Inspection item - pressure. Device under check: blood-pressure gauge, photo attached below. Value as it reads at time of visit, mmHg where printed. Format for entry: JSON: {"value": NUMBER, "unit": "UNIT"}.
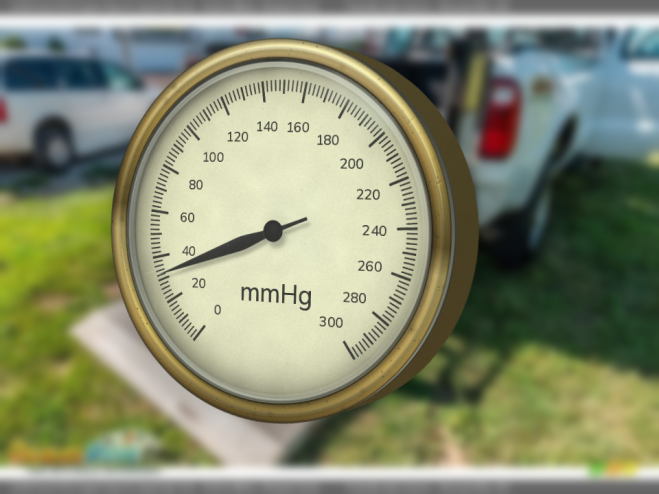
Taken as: {"value": 32, "unit": "mmHg"}
